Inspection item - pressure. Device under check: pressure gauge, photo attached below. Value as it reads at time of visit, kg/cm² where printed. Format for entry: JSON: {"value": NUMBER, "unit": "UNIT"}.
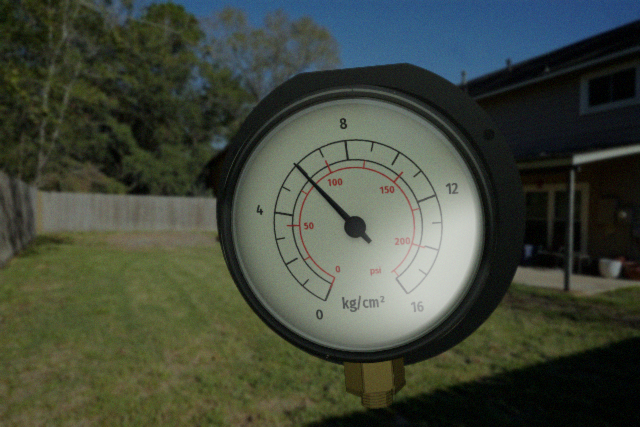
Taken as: {"value": 6, "unit": "kg/cm²"}
